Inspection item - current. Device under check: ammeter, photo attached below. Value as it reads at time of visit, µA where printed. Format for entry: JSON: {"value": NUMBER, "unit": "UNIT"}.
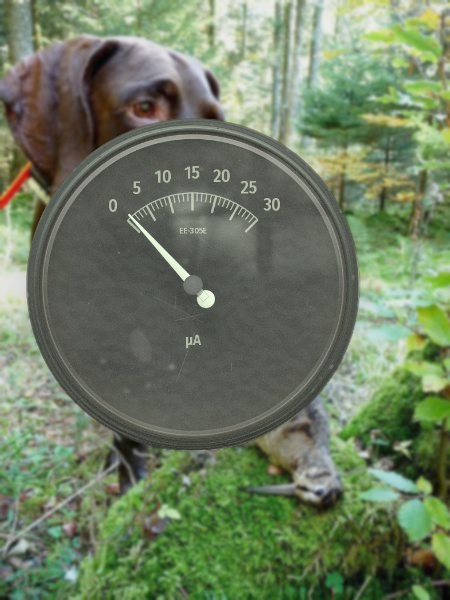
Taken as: {"value": 1, "unit": "µA"}
